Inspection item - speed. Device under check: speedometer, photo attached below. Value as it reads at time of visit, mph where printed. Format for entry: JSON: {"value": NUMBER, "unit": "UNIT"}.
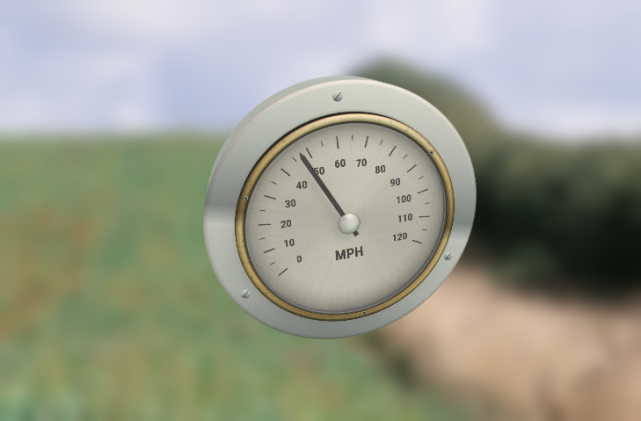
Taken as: {"value": 47.5, "unit": "mph"}
